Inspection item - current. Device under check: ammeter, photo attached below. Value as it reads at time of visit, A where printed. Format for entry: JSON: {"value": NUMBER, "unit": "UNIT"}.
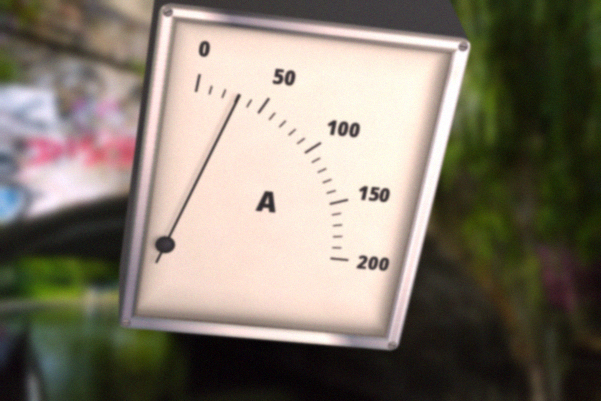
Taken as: {"value": 30, "unit": "A"}
